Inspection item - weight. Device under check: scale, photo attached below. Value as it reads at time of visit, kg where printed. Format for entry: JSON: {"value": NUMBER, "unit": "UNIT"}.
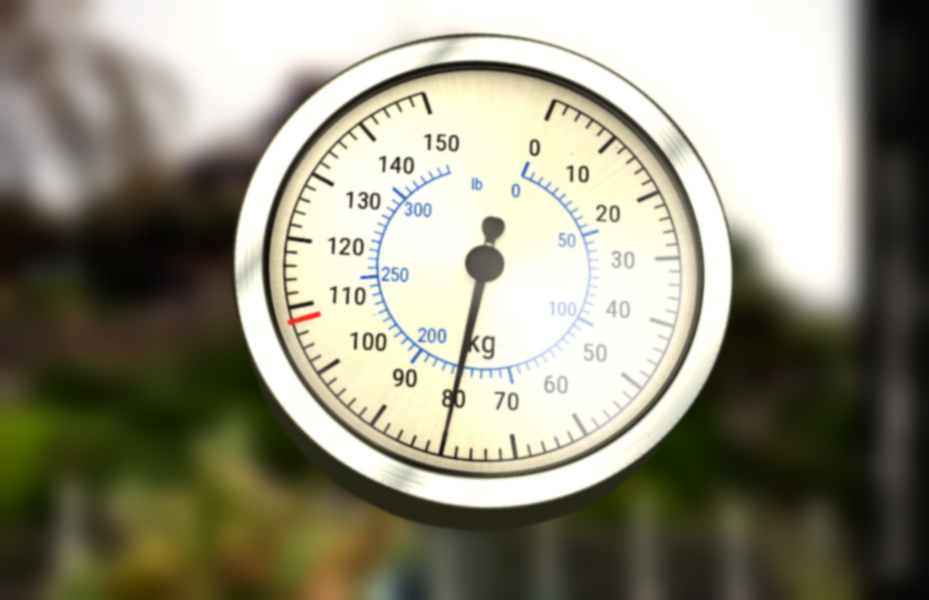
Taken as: {"value": 80, "unit": "kg"}
